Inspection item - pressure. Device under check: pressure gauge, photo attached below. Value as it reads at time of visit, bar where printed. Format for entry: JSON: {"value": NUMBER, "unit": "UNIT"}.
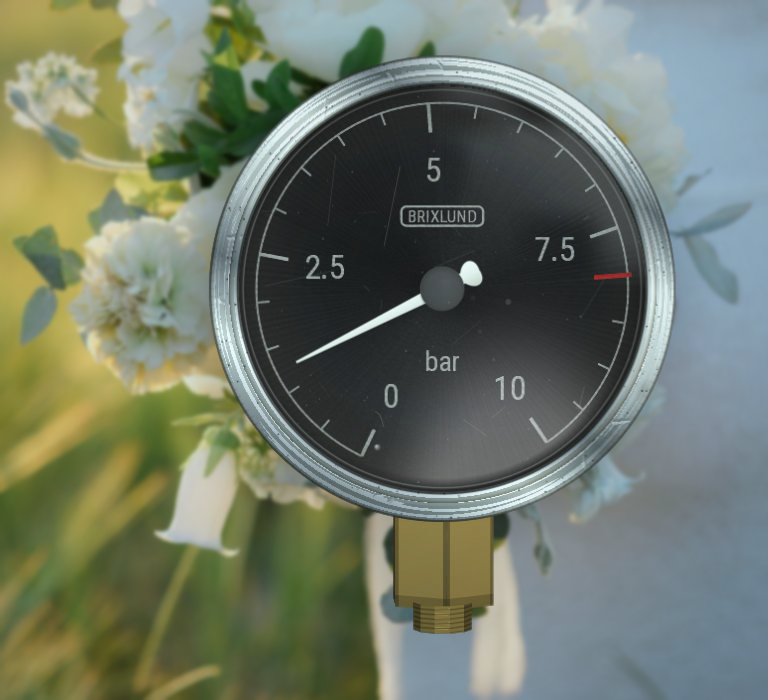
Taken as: {"value": 1.25, "unit": "bar"}
